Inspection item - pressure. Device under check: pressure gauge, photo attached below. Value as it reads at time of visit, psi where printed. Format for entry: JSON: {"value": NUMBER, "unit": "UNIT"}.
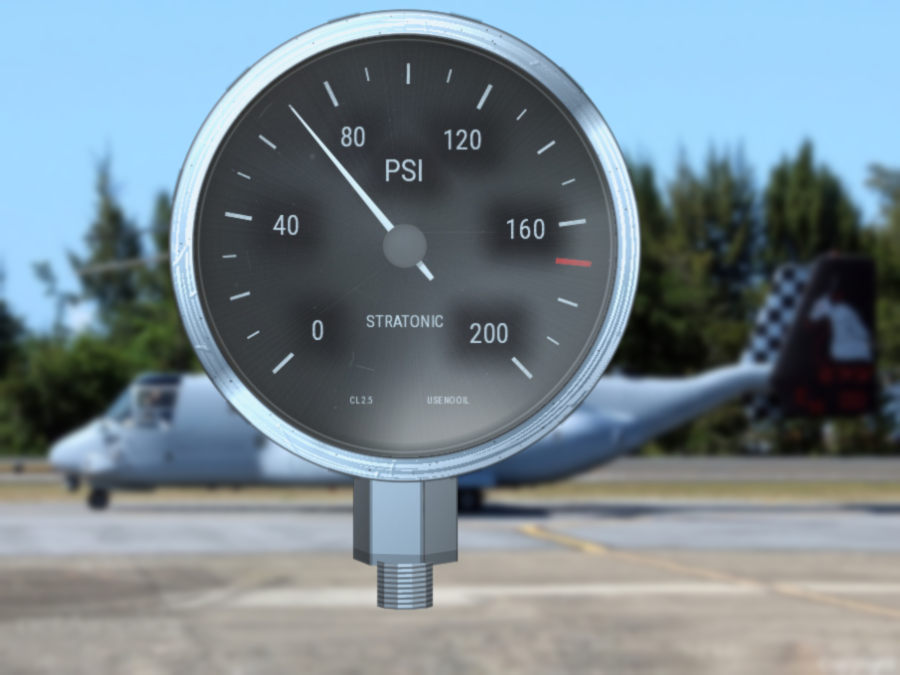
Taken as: {"value": 70, "unit": "psi"}
